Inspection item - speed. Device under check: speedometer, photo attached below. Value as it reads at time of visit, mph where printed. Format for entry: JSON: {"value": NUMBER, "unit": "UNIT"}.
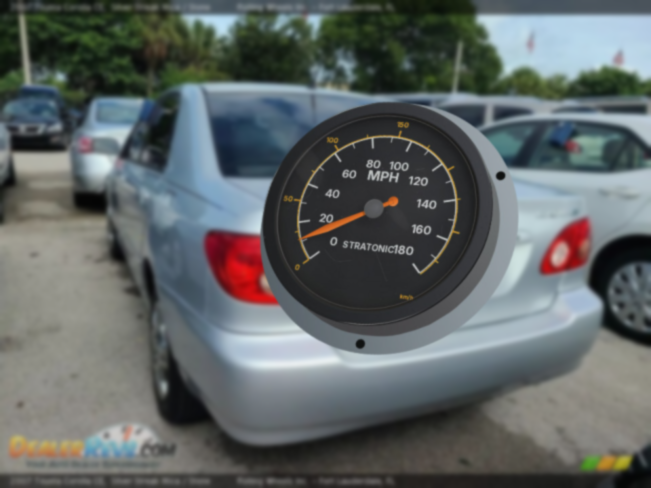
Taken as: {"value": 10, "unit": "mph"}
